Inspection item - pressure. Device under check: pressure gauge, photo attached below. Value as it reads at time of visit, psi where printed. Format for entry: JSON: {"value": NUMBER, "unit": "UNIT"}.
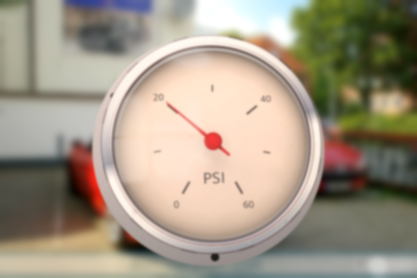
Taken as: {"value": 20, "unit": "psi"}
